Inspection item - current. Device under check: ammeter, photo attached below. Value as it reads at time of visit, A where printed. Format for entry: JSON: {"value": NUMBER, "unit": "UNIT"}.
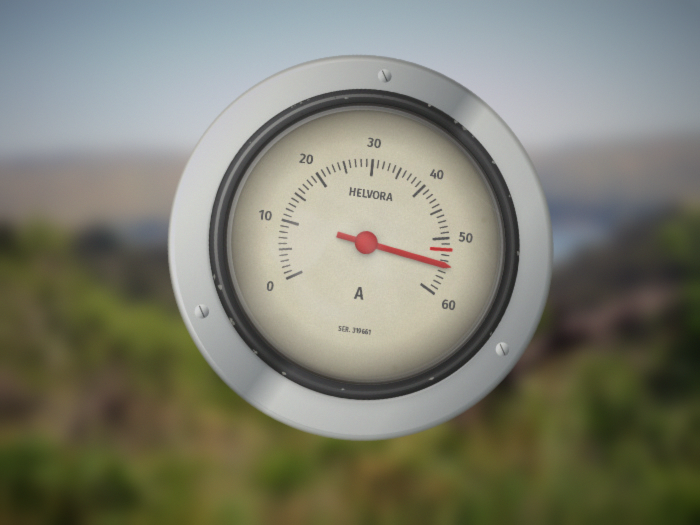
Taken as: {"value": 55, "unit": "A"}
